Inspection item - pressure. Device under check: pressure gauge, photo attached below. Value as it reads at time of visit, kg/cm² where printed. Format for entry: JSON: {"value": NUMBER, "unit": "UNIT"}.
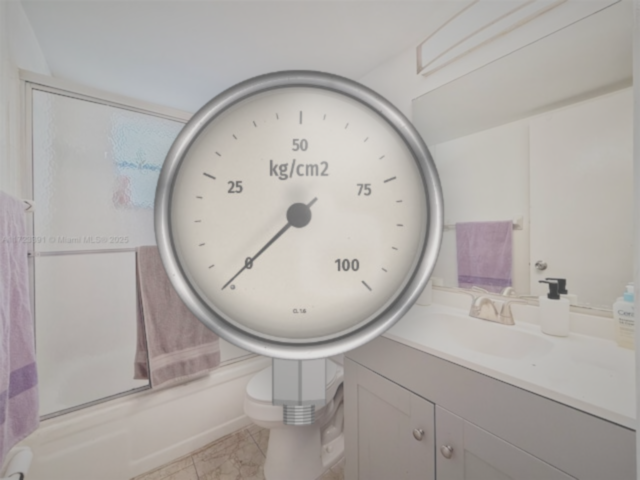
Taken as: {"value": 0, "unit": "kg/cm²"}
